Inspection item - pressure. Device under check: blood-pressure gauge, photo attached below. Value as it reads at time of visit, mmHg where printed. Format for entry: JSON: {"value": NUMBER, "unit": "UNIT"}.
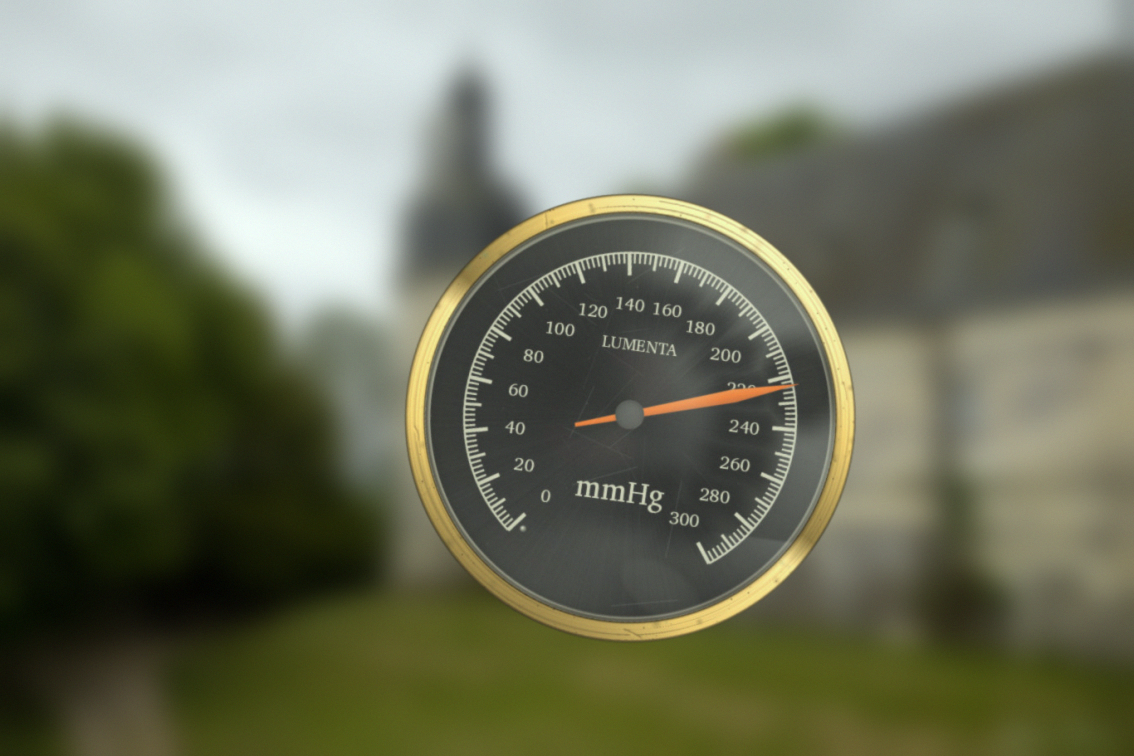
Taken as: {"value": 224, "unit": "mmHg"}
